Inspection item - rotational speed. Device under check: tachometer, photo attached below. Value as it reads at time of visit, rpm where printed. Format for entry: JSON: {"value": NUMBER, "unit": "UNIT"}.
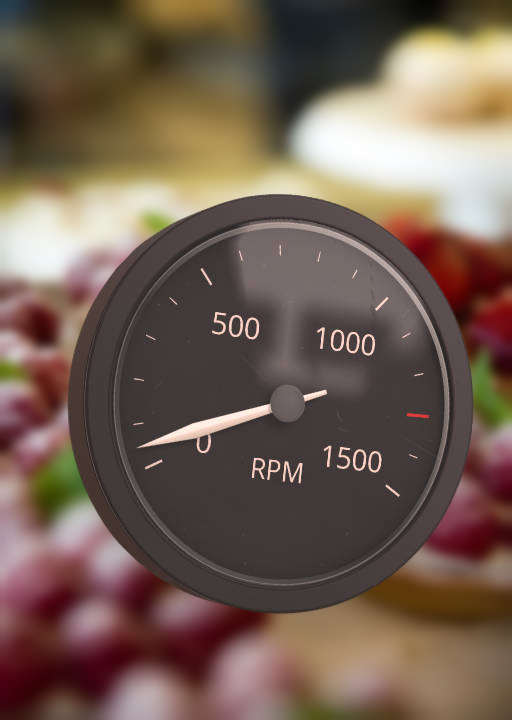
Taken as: {"value": 50, "unit": "rpm"}
